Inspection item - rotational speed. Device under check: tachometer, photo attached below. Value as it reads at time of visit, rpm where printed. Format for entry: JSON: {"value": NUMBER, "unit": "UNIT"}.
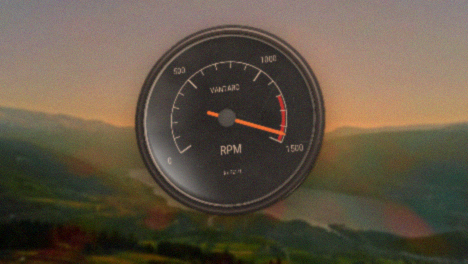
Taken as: {"value": 1450, "unit": "rpm"}
